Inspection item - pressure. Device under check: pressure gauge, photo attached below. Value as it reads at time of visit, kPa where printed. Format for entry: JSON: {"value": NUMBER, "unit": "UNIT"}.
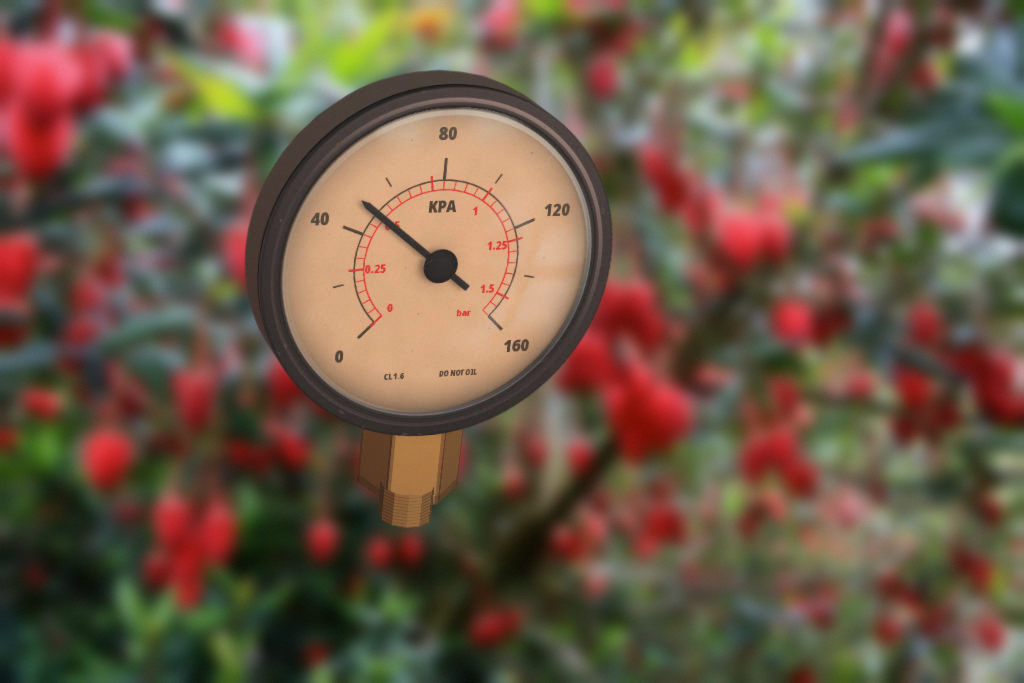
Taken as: {"value": 50, "unit": "kPa"}
